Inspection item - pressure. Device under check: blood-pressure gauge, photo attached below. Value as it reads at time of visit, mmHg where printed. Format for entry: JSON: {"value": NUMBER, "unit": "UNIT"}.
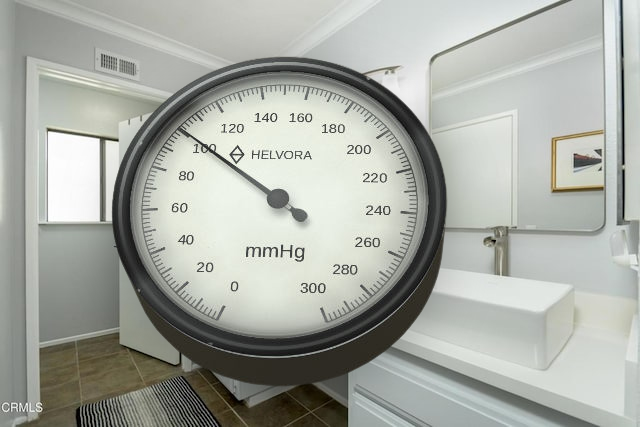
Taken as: {"value": 100, "unit": "mmHg"}
